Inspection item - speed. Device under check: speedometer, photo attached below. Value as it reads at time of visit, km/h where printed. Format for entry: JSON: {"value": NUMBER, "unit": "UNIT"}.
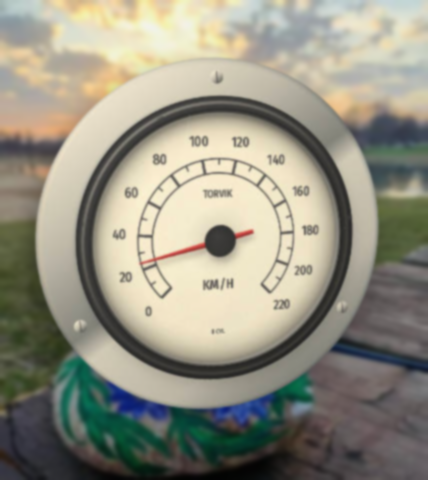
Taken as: {"value": 25, "unit": "km/h"}
